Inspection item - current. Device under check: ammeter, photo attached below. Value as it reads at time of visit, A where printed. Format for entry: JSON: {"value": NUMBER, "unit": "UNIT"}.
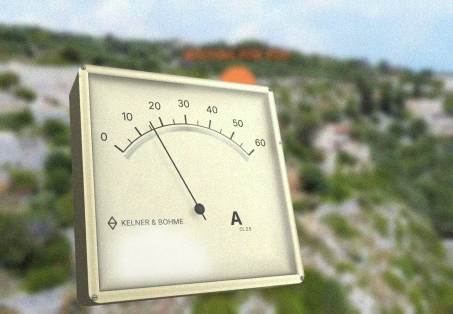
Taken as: {"value": 15, "unit": "A"}
